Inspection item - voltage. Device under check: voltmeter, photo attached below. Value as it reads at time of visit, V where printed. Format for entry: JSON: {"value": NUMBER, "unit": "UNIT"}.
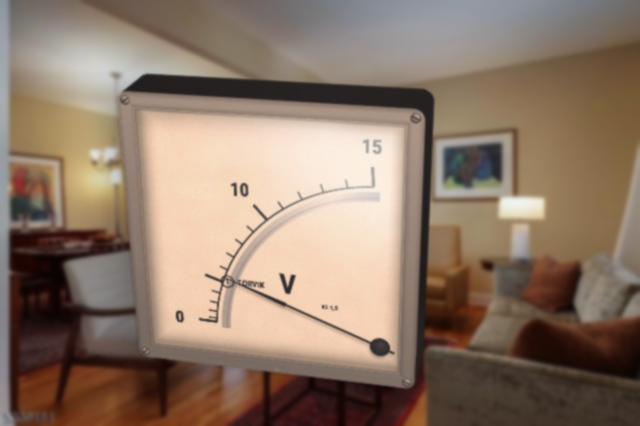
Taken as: {"value": 5.5, "unit": "V"}
